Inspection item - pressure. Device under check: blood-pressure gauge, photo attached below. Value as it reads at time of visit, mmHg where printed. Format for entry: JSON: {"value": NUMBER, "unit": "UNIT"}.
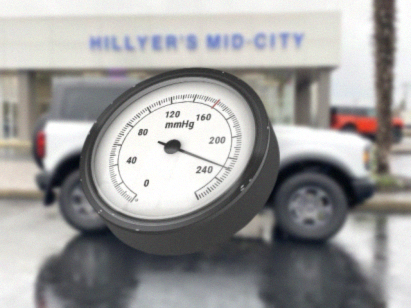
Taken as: {"value": 230, "unit": "mmHg"}
